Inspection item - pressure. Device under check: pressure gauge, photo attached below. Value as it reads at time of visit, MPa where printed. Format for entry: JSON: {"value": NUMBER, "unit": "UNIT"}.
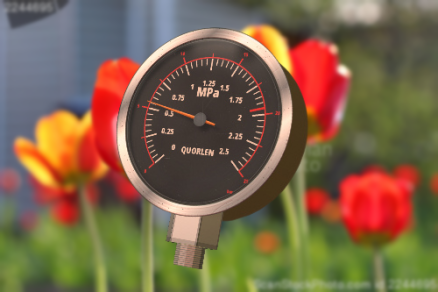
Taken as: {"value": 0.55, "unit": "MPa"}
